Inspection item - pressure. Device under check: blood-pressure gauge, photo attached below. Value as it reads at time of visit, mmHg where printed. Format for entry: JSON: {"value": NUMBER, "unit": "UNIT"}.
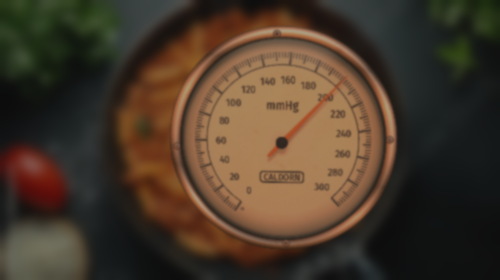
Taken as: {"value": 200, "unit": "mmHg"}
